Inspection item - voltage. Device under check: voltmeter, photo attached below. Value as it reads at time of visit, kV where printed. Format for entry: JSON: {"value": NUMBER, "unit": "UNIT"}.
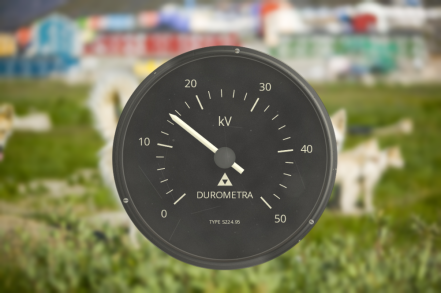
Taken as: {"value": 15, "unit": "kV"}
